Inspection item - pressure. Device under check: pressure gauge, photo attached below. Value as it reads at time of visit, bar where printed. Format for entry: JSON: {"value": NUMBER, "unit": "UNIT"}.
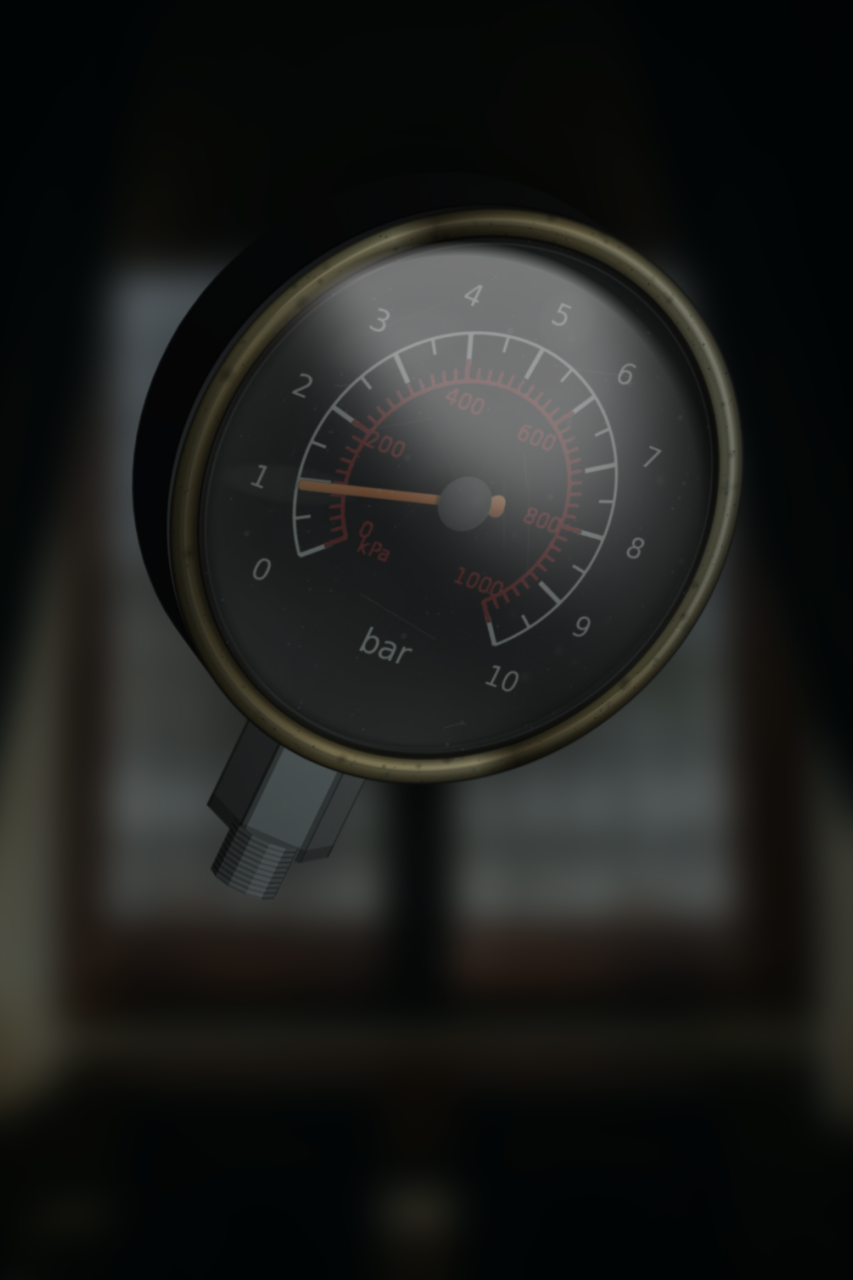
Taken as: {"value": 1, "unit": "bar"}
